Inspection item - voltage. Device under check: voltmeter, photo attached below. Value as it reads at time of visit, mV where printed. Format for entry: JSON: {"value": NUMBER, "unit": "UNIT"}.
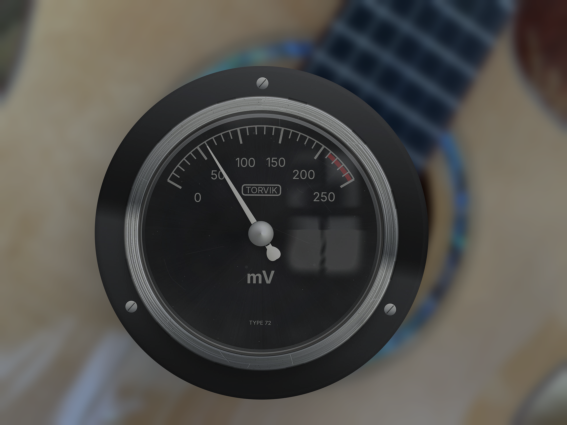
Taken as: {"value": 60, "unit": "mV"}
